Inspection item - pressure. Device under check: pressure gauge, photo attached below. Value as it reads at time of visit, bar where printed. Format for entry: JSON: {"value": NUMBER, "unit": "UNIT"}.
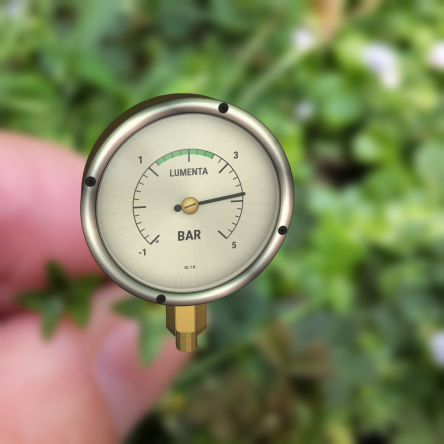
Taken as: {"value": 3.8, "unit": "bar"}
